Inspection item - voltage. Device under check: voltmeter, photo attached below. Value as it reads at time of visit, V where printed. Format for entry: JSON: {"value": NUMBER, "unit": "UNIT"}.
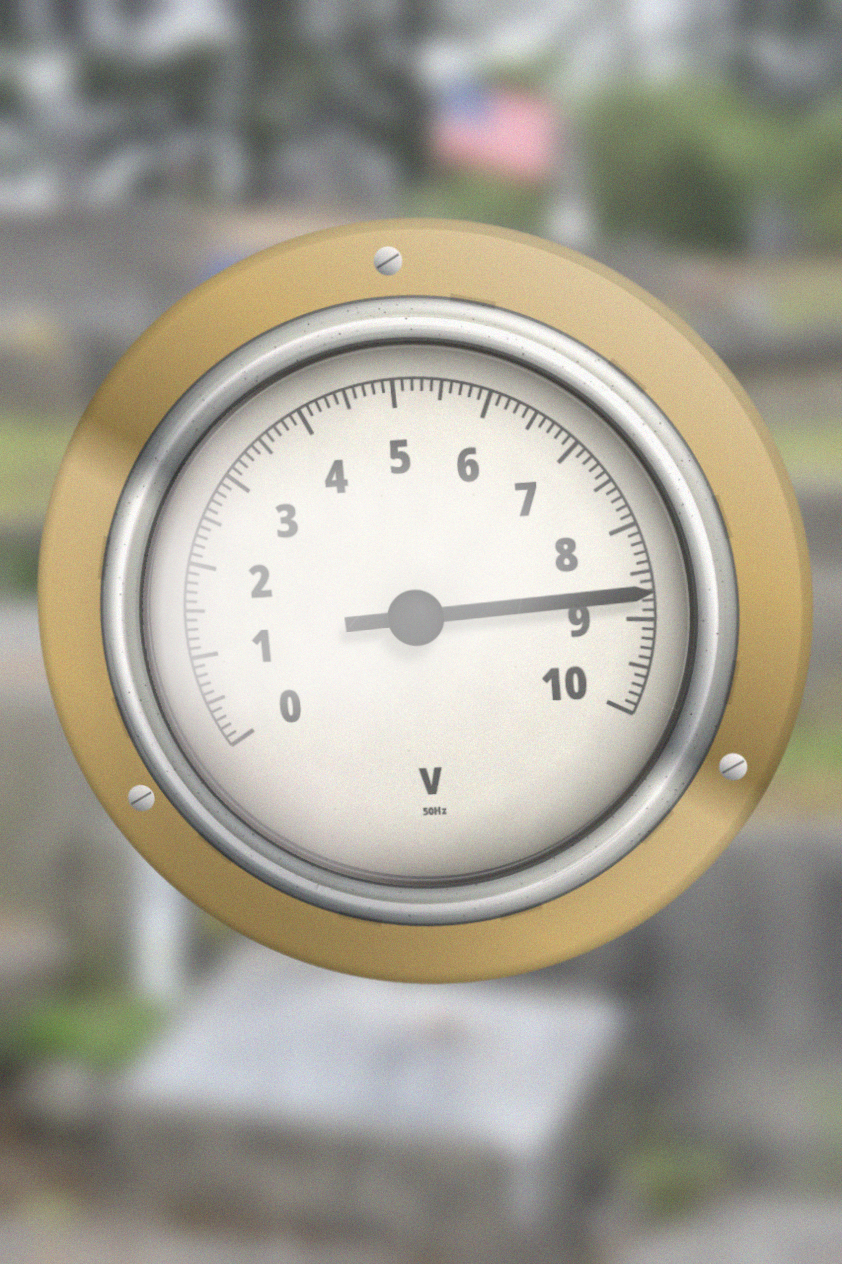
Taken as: {"value": 8.7, "unit": "V"}
